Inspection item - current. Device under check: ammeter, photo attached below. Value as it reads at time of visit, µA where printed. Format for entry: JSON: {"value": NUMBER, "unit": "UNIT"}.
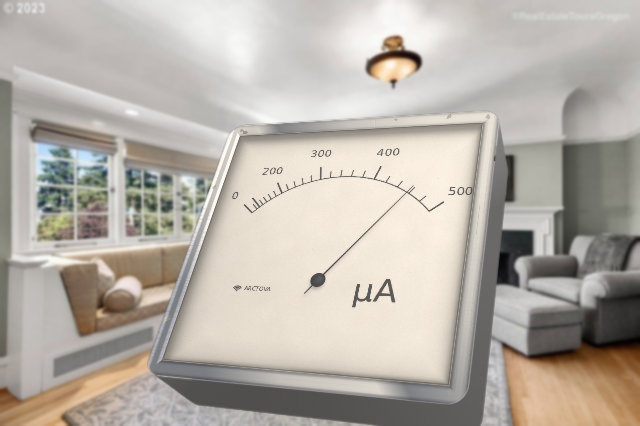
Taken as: {"value": 460, "unit": "µA"}
